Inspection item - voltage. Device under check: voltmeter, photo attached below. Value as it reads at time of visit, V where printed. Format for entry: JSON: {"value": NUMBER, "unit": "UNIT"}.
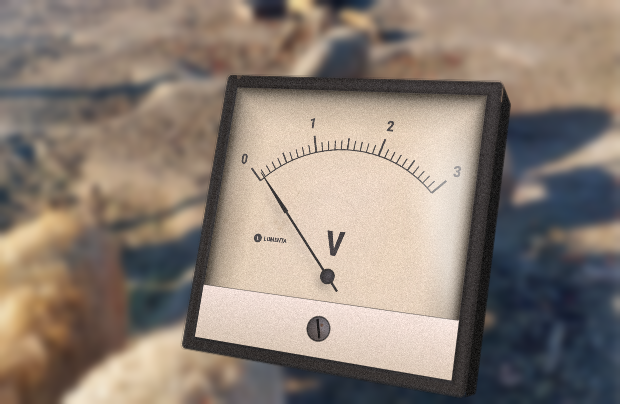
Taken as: {"value": 0.1, "unit": "V"}
